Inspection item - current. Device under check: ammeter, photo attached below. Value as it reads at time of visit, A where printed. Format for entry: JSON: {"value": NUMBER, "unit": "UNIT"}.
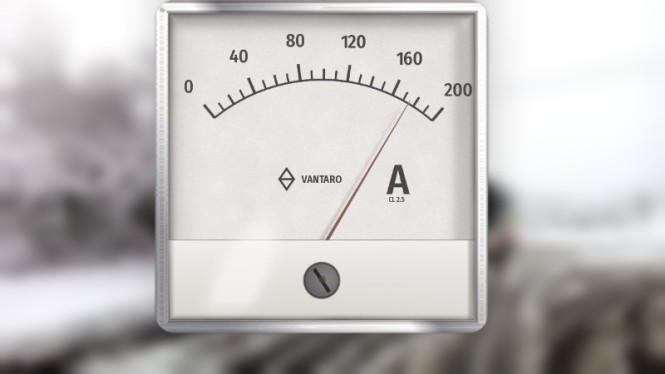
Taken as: {"value": 175, "unit": "A"}
